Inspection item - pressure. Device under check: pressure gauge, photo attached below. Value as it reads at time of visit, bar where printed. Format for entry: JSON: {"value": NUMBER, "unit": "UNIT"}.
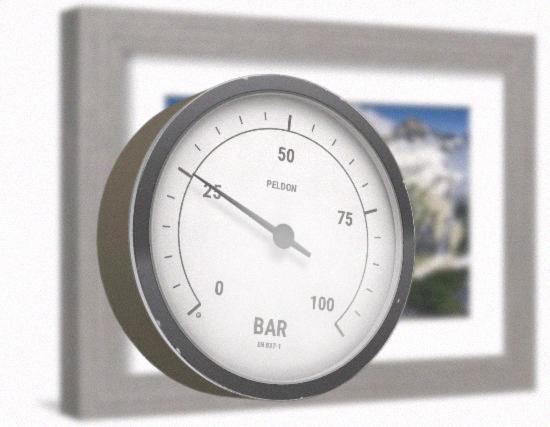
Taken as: {"value": 25, "unit": "bar"}
